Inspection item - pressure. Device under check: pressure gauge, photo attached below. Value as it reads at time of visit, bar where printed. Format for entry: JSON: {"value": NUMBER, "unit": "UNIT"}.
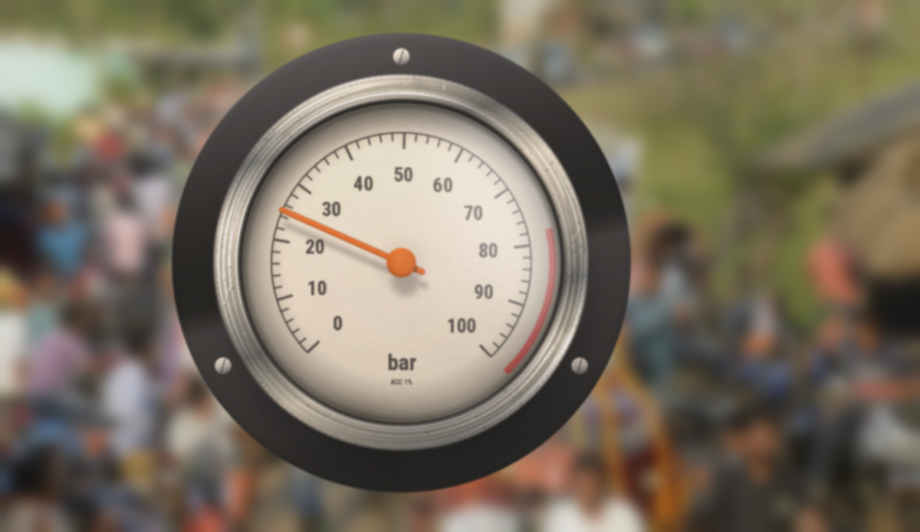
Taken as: {"value": 25, "unit": "bar"}
